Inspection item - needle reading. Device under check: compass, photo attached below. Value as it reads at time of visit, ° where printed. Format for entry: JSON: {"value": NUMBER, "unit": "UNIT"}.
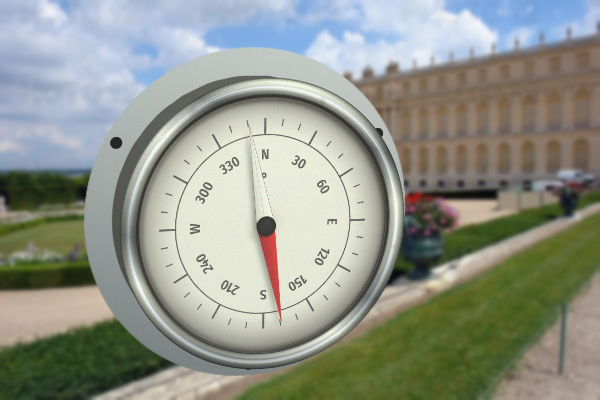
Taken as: {"value": 170, "unit": "°"}
